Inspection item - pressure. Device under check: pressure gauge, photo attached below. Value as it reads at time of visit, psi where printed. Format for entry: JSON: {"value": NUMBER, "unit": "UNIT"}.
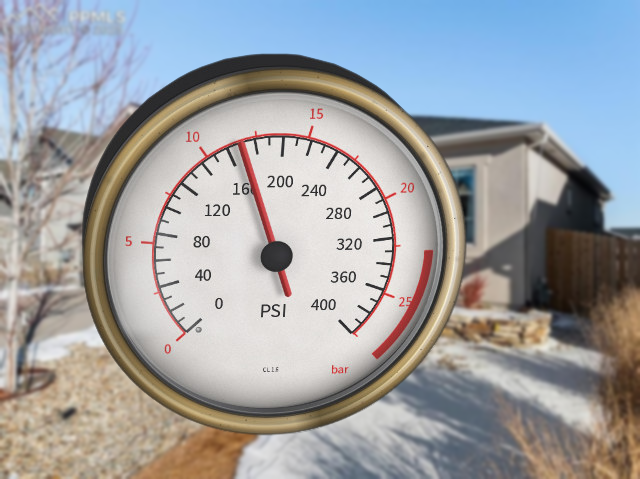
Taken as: {"value": 170, "unit": "psi"}
